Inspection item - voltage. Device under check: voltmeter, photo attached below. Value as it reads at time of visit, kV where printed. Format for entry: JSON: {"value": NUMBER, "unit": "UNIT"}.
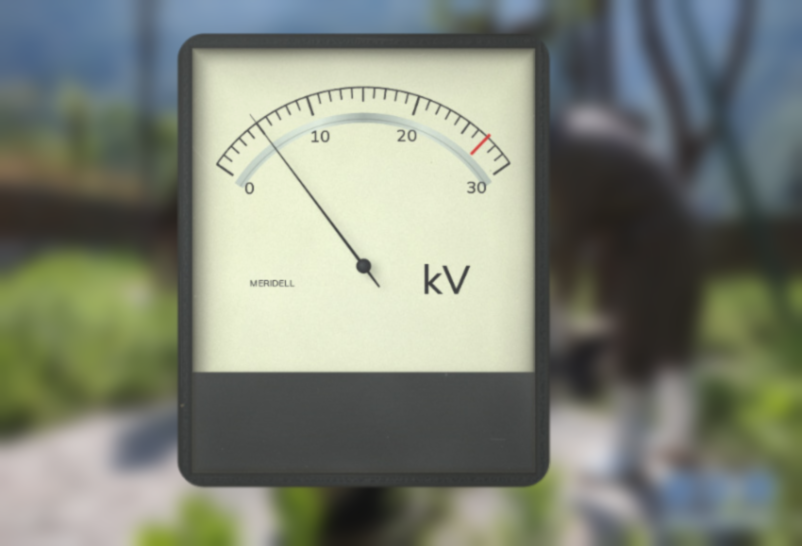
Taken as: {"value": 5, "unit": "kV"}
